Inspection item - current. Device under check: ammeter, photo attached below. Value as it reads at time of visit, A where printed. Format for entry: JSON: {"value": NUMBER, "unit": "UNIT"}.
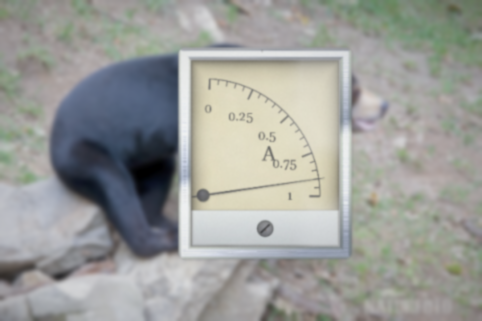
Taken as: {"value": 0.9, "unit": "A"}
